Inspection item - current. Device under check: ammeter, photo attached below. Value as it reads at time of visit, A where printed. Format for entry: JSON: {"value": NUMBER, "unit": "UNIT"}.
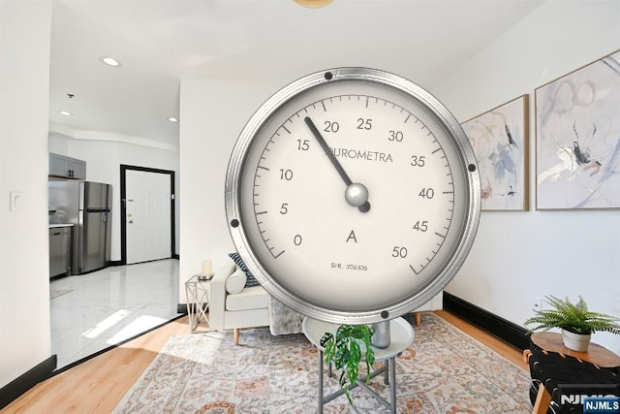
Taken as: {"value": 17.5, "unit": "A"}
